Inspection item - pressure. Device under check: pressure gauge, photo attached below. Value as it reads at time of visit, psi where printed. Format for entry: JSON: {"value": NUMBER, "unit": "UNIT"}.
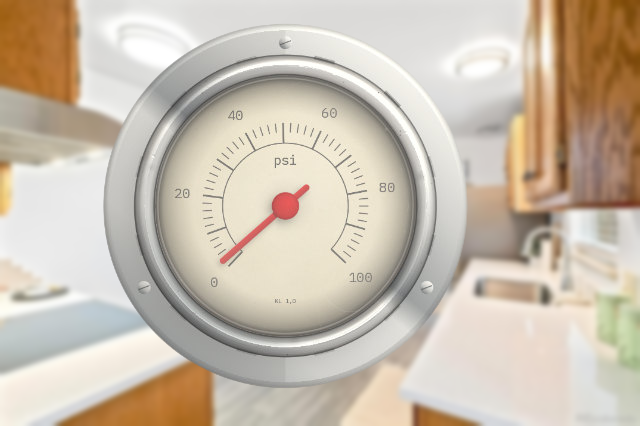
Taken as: {"value": 2, "unit": "psi"}
